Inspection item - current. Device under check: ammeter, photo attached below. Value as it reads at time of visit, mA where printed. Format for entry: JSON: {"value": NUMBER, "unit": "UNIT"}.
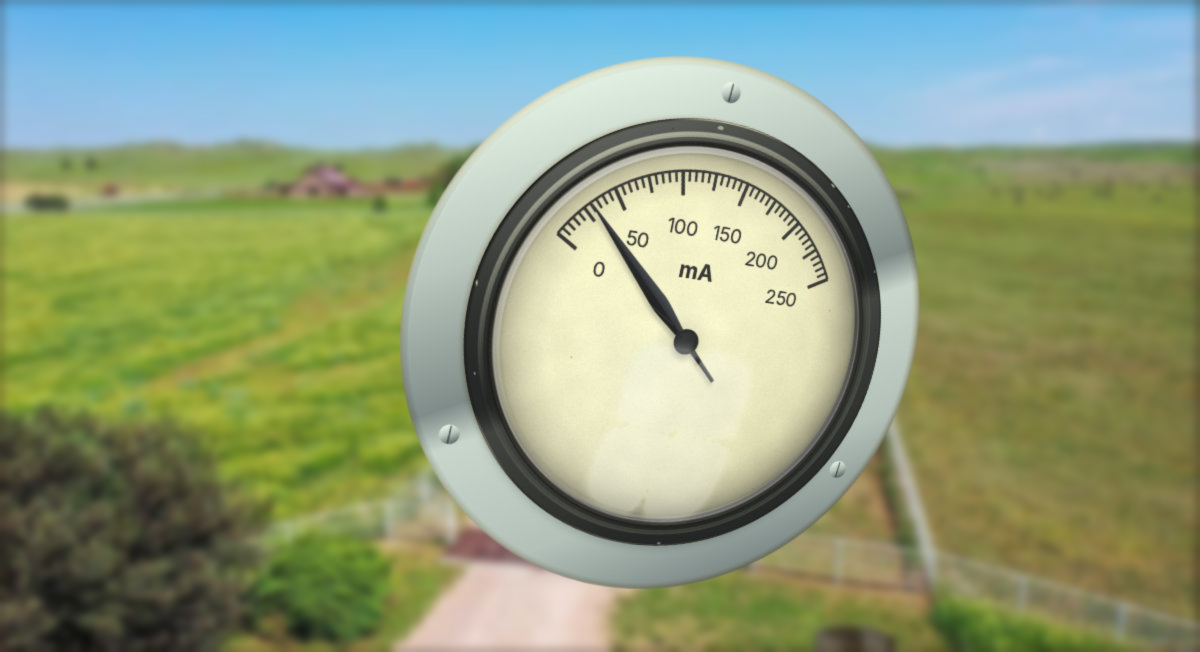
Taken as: {"value": 30, "unit": "mA"}
